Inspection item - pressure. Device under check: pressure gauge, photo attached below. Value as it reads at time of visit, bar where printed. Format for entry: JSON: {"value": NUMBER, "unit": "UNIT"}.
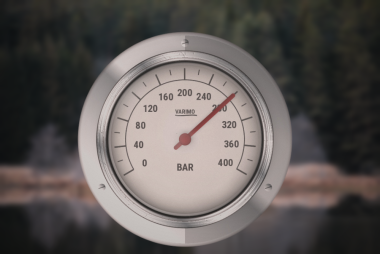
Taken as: {"value": 280, "unit": "bar"}
